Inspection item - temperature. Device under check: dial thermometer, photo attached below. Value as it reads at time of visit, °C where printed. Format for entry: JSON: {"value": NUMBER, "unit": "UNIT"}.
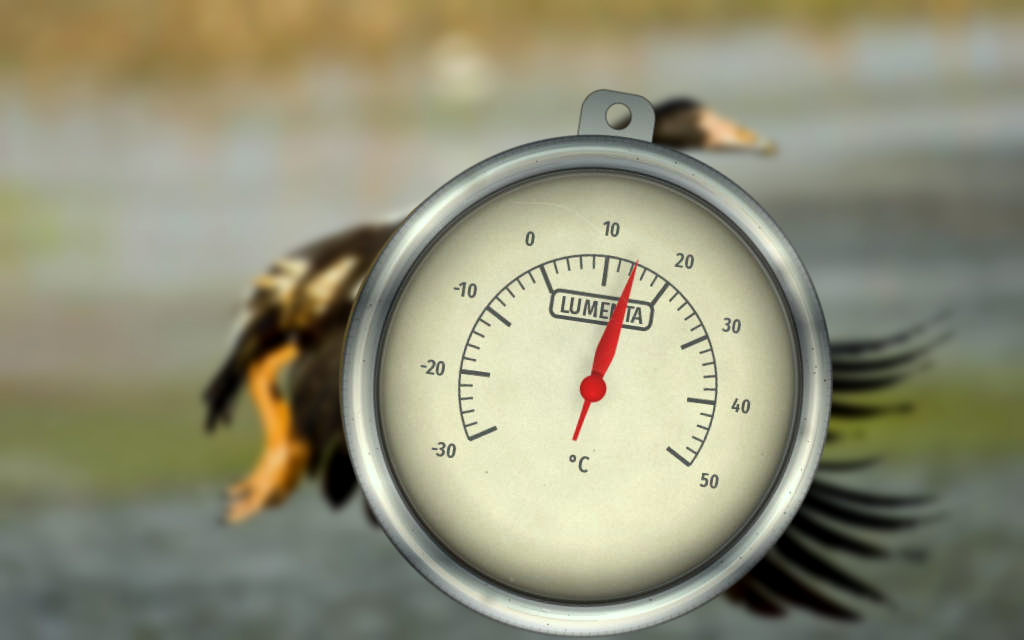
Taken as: {"value": 14, "unit": "°C"}
